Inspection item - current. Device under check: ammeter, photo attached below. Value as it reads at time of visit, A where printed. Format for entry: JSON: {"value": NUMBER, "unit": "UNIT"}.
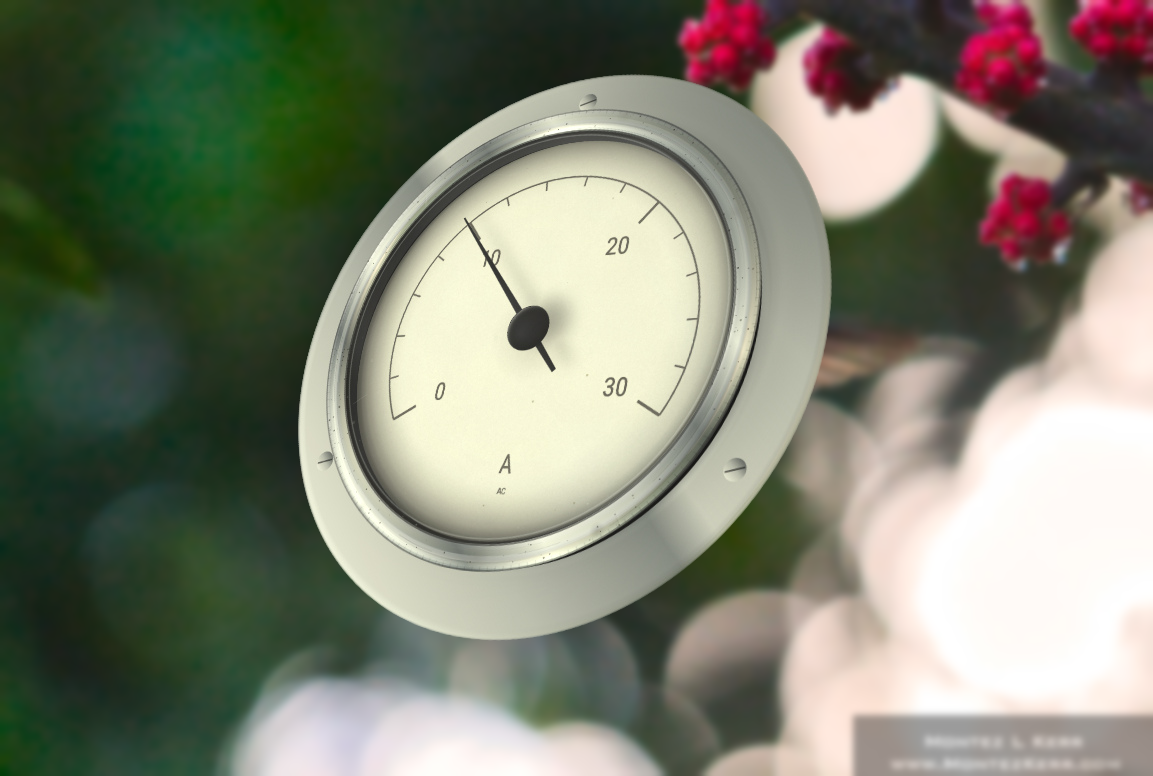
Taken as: {"value": 10, "unit": "A"}
